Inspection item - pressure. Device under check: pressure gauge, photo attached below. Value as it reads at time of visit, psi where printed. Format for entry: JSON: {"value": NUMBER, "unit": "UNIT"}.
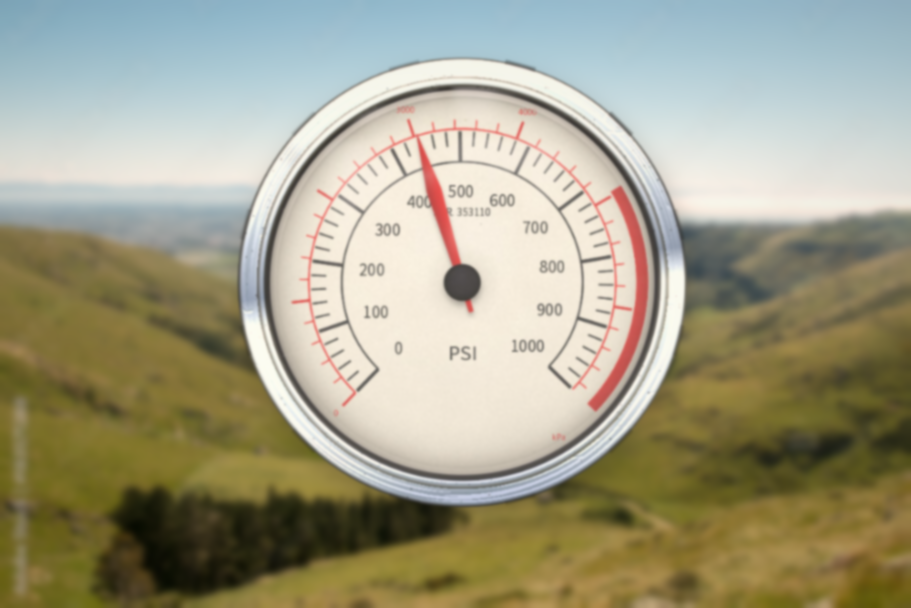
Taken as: {"value": 440, "unit": "psi"}
